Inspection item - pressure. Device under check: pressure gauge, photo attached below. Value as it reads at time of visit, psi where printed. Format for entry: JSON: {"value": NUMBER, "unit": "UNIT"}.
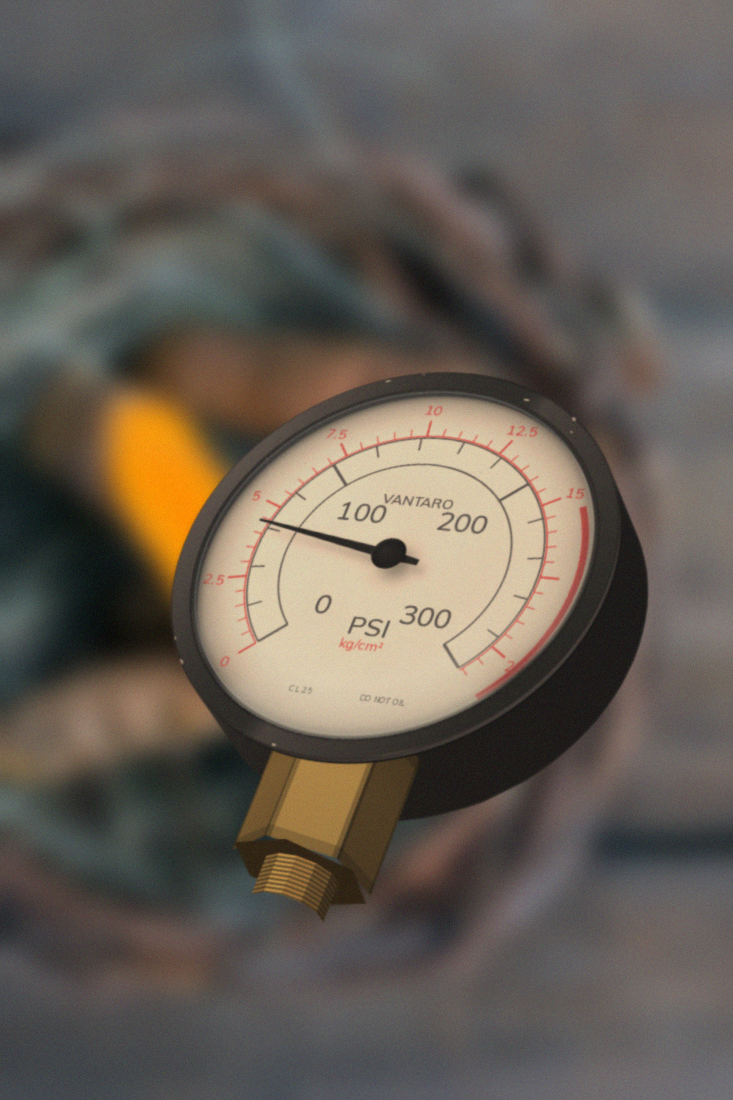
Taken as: {"value": 60, "unit": "psi"}
